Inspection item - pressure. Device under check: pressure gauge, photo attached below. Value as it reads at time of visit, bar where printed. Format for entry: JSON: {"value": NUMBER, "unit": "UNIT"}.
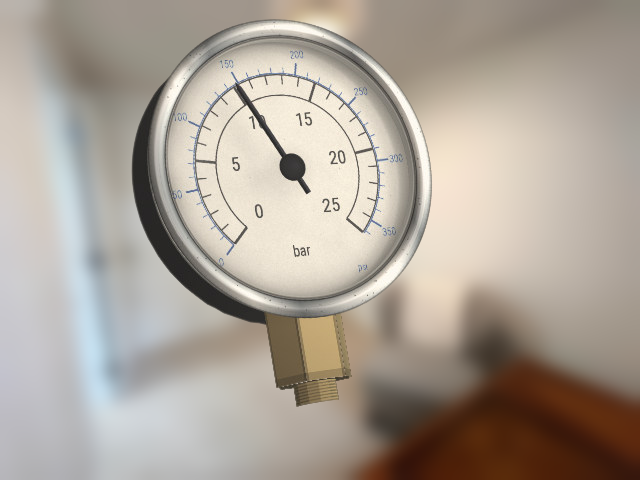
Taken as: {"value": 10, "unit": "bar"}
